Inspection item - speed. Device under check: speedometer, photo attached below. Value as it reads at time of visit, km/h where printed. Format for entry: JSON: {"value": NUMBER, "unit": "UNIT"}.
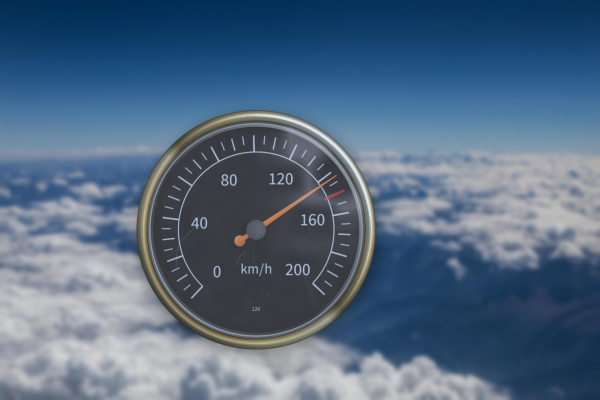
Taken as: {"value": 142.5, "unit": "km/h"}
